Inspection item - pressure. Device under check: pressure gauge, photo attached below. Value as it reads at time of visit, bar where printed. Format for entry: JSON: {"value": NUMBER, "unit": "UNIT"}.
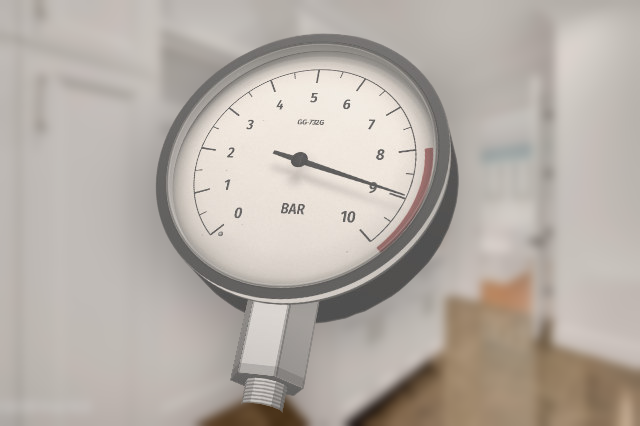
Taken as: {"value": 9, "unit": "bar"}
